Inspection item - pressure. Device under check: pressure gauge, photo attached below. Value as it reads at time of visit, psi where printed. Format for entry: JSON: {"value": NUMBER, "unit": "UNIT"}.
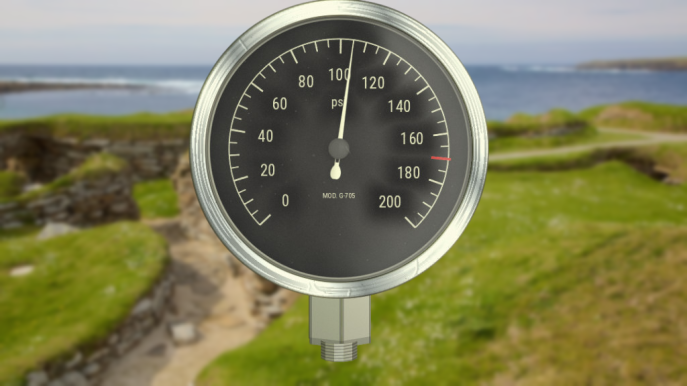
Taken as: {"value": 105, "unit": "psi"}
